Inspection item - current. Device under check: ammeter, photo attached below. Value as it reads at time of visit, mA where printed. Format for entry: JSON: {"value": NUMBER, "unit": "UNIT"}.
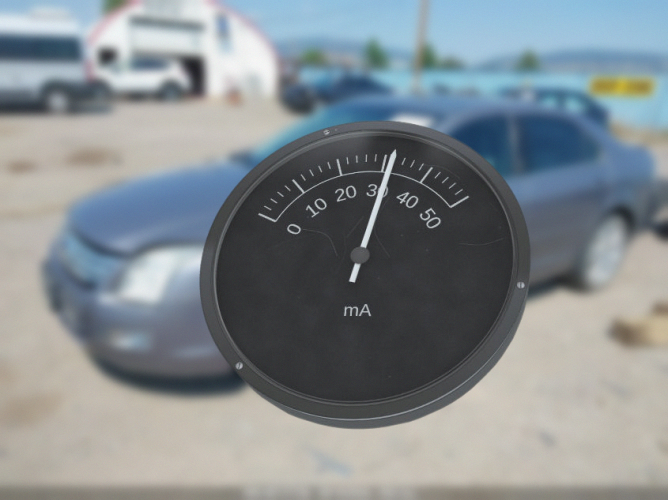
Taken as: {"value": 32, "unit": "mA"}
